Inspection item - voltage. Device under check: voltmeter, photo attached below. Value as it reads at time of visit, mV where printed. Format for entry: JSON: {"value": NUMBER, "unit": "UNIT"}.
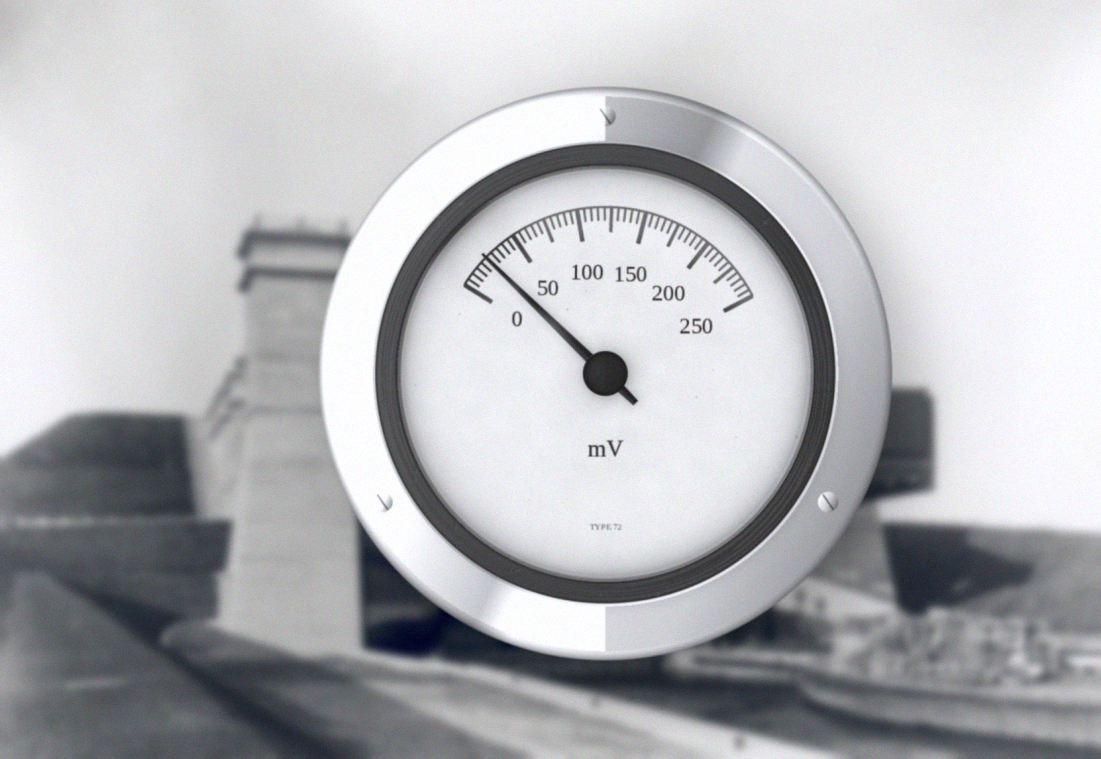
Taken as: {"value": 25, "unit": "mV"}
